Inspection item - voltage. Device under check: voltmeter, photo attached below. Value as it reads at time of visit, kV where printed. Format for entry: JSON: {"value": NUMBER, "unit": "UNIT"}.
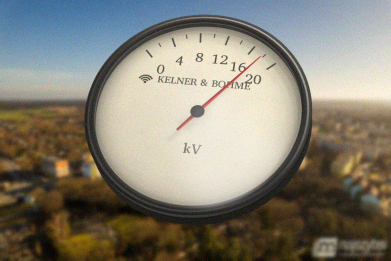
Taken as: {"value": 18, "unit": "kV"}
